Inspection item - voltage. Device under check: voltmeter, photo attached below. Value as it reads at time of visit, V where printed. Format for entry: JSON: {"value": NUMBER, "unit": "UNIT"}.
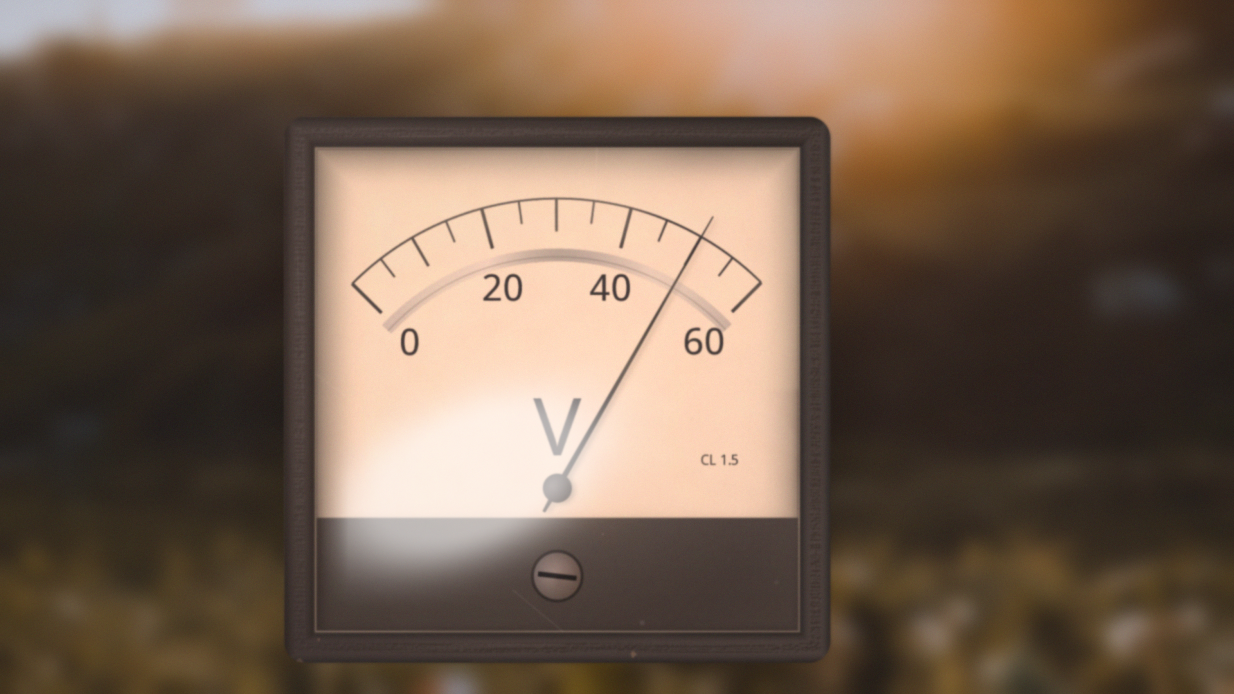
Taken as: {"value": 50, "unit": "V"}
